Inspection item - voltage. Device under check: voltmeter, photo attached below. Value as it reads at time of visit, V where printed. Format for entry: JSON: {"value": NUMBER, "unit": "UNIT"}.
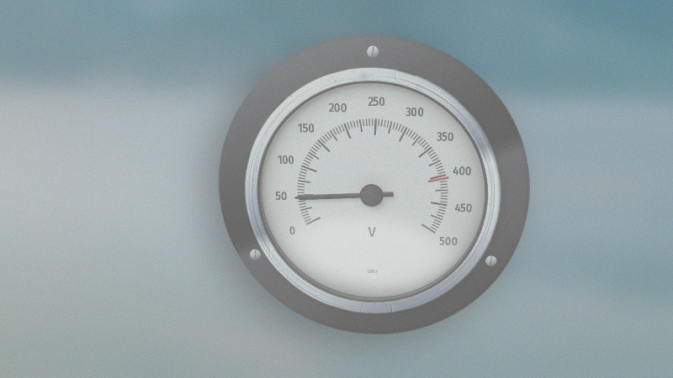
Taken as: {"value": 50, "unit": "V"}
